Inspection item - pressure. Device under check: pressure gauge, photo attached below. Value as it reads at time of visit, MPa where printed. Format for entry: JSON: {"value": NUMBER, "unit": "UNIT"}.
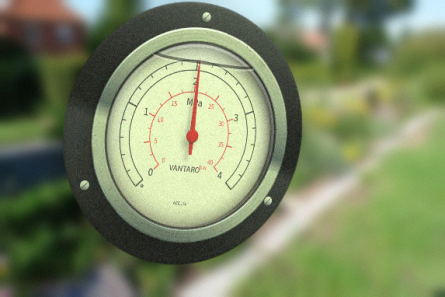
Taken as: {"value": 2, "unit": "MPa"}
